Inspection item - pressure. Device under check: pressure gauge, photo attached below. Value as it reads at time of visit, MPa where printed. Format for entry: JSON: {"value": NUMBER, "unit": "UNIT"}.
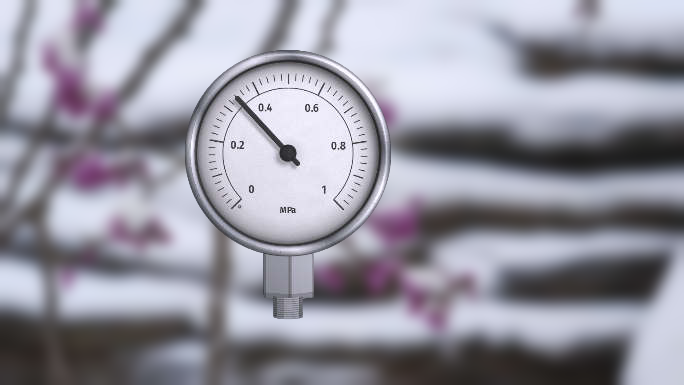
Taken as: {"value": 0.34, "unit": "MPa"}
